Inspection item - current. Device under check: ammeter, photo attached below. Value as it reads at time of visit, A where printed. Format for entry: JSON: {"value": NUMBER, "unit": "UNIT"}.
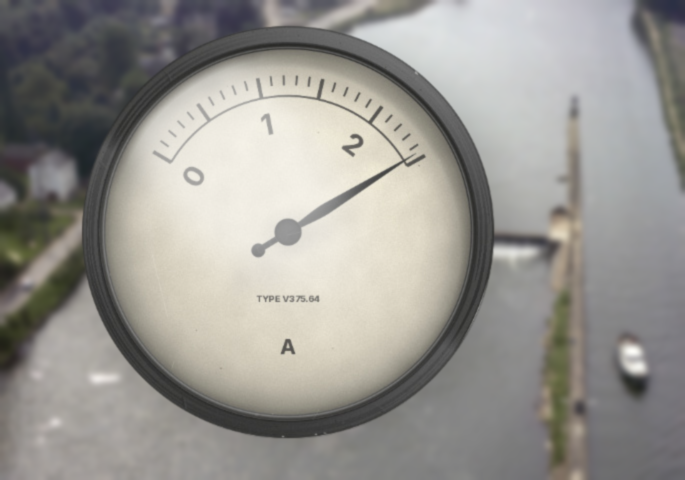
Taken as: {"value": 2.45, "unit": "A"}
